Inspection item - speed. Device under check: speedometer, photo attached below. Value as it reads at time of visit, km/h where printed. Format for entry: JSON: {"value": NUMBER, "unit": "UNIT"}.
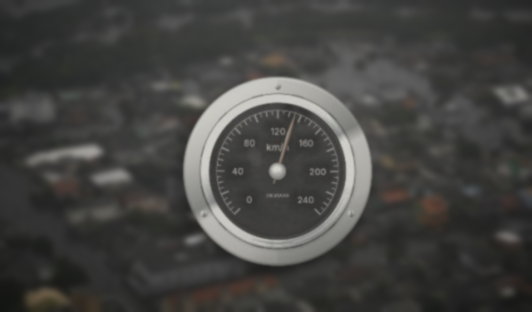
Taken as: {"value": 135, "unit": "km/h"}
